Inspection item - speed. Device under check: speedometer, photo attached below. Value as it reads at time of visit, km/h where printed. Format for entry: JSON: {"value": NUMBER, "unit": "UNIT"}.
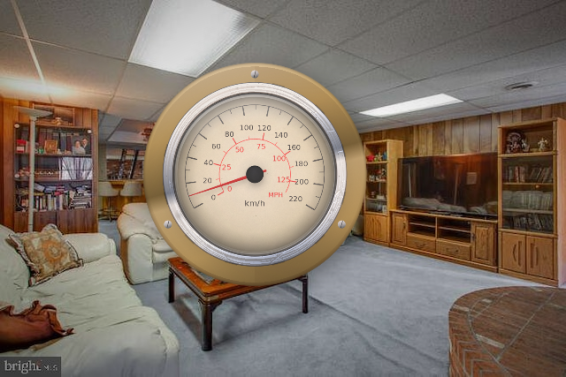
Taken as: {"value": 10, "unit": "km/h"}
